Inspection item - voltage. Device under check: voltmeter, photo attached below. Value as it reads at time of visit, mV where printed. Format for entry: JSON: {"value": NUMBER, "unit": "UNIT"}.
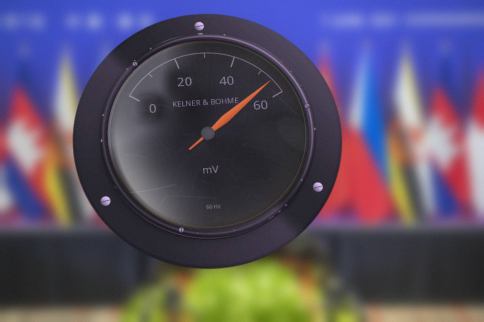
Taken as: {"value": 55, "unit": "mV"}
